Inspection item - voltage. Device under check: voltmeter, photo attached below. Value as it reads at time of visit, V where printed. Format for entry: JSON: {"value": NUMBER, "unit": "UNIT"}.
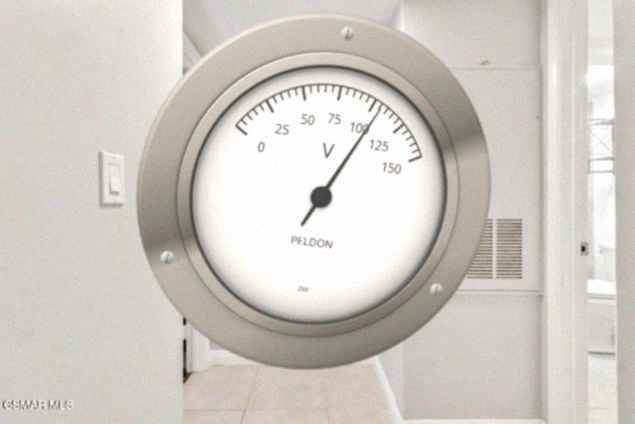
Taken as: {"value": 105, "unit": "V"}
